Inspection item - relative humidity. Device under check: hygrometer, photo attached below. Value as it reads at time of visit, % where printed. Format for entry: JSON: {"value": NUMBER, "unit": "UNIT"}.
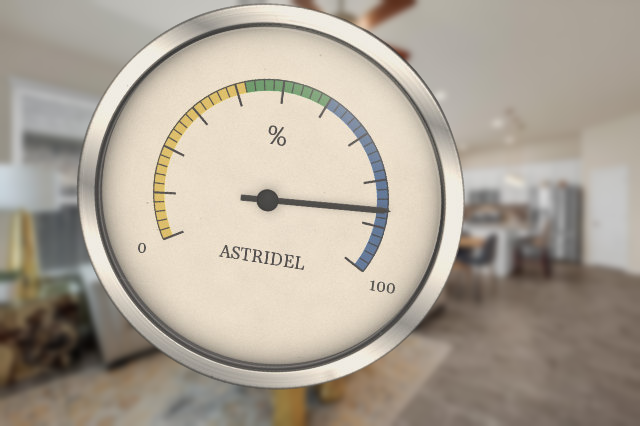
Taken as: {"value": 86, "unit": "%"}
